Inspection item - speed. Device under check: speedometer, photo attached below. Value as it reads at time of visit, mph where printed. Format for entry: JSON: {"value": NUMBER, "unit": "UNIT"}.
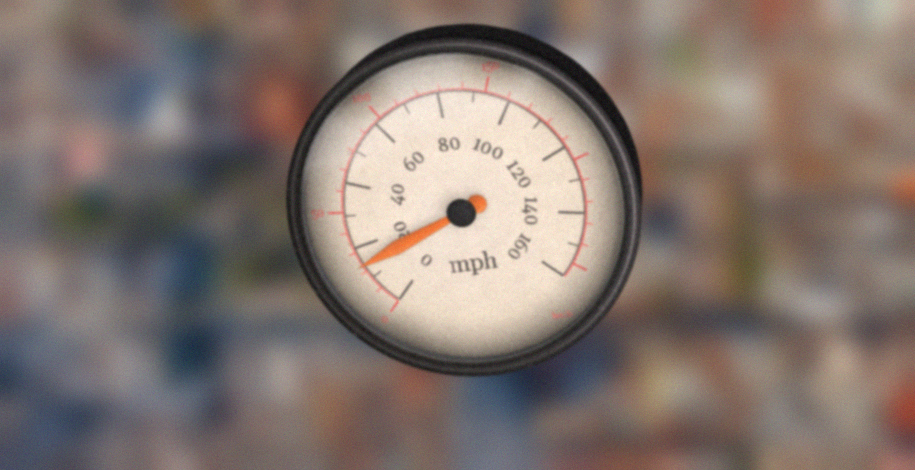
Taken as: {"value": 15, "unit": "mph"}
